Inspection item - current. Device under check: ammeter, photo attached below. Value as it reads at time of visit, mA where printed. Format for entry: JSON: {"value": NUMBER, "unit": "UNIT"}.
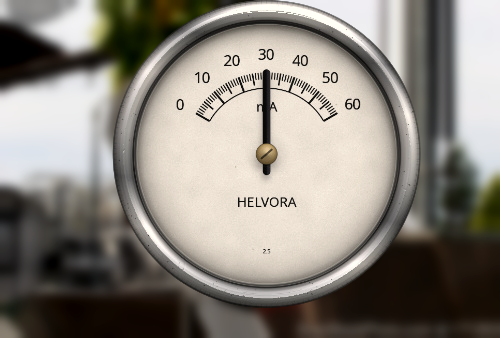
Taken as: {"value": 30, "unit": "mA"}
